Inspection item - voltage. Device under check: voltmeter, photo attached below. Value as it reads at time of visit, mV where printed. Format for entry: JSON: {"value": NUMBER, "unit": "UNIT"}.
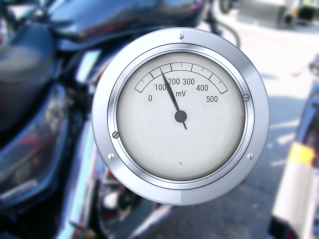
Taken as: {"value": 150, "unit": "mV"}
